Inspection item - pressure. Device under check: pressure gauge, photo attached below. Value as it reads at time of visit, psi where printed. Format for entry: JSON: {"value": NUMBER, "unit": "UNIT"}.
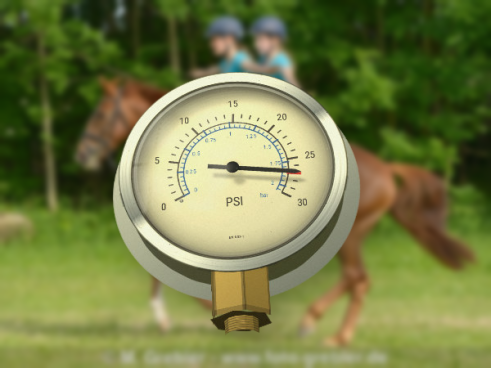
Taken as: {"value": 27, "unit": "psi"}
